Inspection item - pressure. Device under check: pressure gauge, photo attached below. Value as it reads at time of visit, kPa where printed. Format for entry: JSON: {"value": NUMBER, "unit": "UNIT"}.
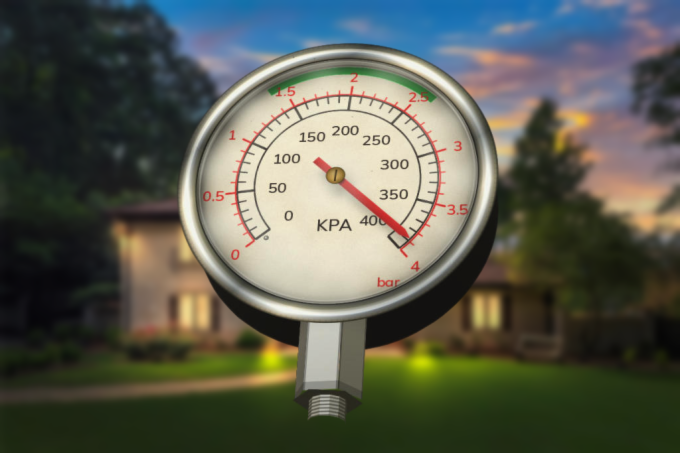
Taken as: {"value": 390, "unit": "kPa"}
